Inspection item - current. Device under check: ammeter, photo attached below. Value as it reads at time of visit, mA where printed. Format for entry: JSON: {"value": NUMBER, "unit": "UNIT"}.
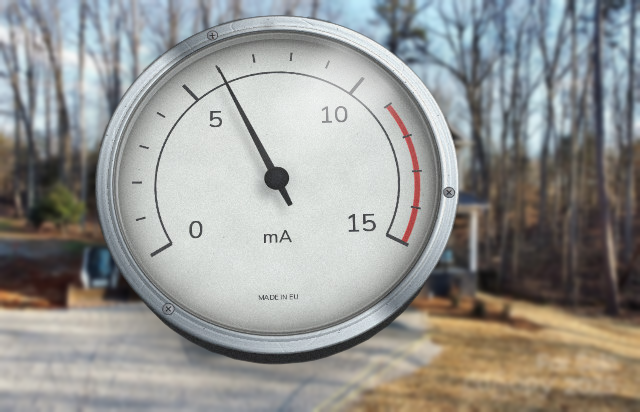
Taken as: {"value": 6, "unit": "mA"}
